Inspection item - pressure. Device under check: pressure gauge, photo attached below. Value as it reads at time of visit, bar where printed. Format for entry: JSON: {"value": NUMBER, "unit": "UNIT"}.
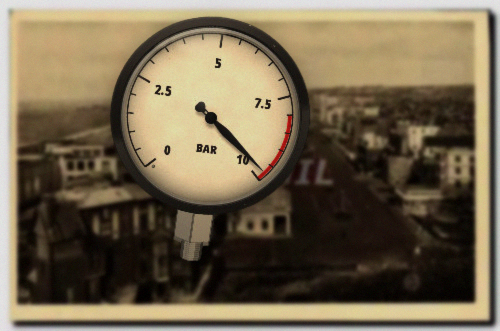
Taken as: {"value": 9.75, "unit": "bar"}
